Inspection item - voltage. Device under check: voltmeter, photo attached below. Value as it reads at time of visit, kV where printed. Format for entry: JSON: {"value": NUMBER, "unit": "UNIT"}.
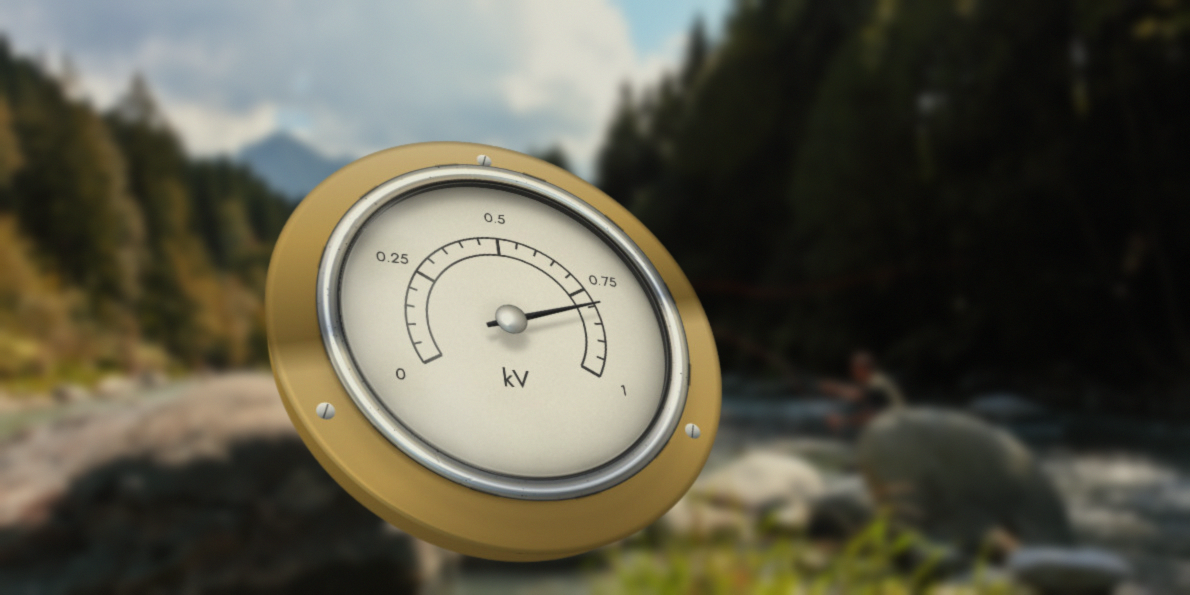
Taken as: {"value": 0.8, "unit": "kV"}
